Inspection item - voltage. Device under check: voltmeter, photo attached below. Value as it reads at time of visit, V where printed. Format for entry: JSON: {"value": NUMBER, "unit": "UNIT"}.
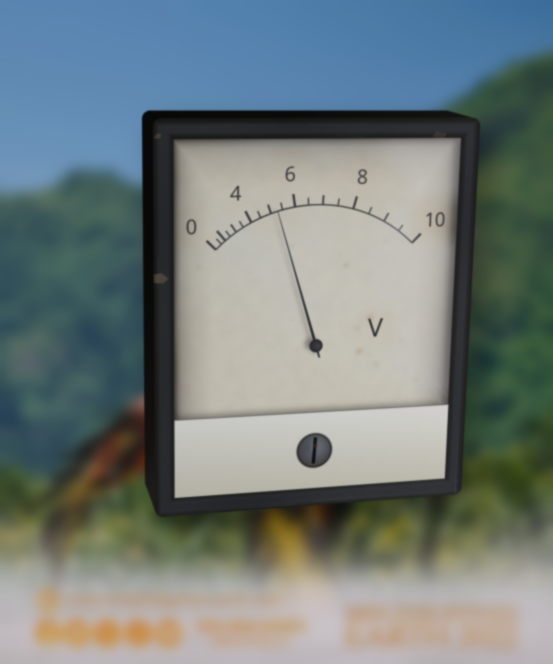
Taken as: {"value": 5.25, "unit": "V"}
